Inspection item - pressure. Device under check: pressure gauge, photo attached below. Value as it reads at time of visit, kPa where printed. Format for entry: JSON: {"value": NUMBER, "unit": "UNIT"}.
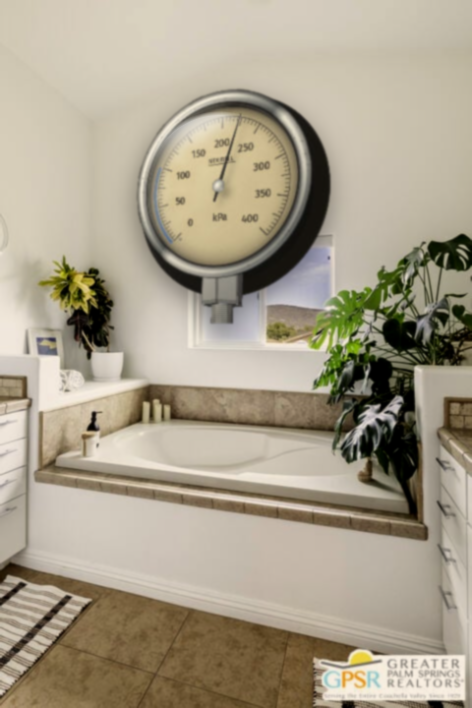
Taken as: {"value": 225, "unit": "kPa"}
